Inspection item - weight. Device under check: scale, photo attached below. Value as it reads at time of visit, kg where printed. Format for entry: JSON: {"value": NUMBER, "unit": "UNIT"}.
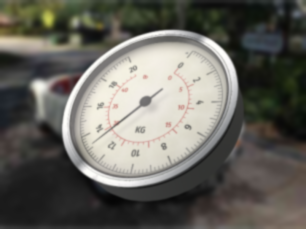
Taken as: {"value": 13, "unit": "kg"}
